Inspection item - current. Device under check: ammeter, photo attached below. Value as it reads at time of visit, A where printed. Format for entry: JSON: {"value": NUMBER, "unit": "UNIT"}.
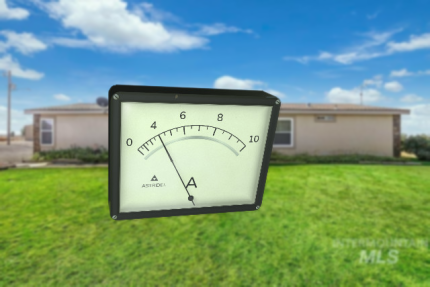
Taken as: {"value": 4, "unit": "A"}
